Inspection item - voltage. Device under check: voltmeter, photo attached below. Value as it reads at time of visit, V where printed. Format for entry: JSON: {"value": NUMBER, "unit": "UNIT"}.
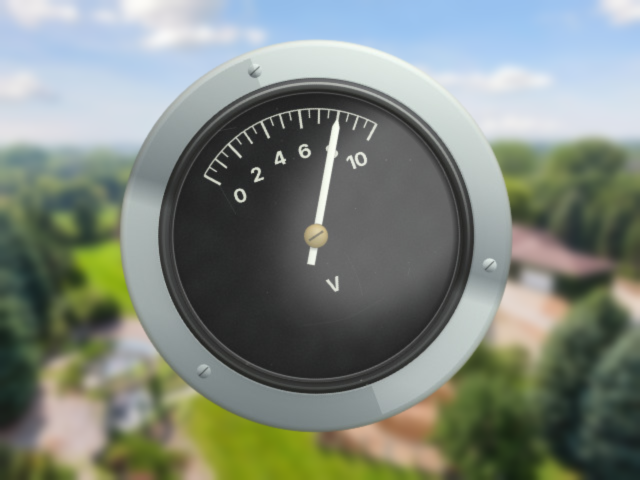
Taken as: {"value": 8, "unit": "V"}
